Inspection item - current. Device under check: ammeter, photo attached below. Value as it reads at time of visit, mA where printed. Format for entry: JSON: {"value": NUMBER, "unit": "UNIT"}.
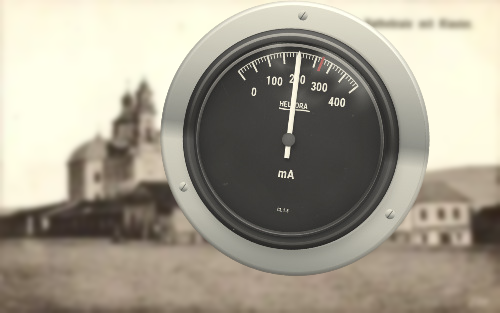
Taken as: {"value": 200, "unit": "mA"}
